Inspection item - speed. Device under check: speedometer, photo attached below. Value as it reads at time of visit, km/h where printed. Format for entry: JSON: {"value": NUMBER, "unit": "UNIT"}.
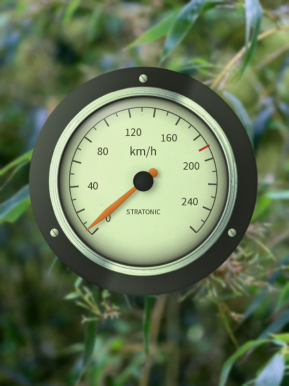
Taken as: {"value": 5, "unit": "km/h"}
